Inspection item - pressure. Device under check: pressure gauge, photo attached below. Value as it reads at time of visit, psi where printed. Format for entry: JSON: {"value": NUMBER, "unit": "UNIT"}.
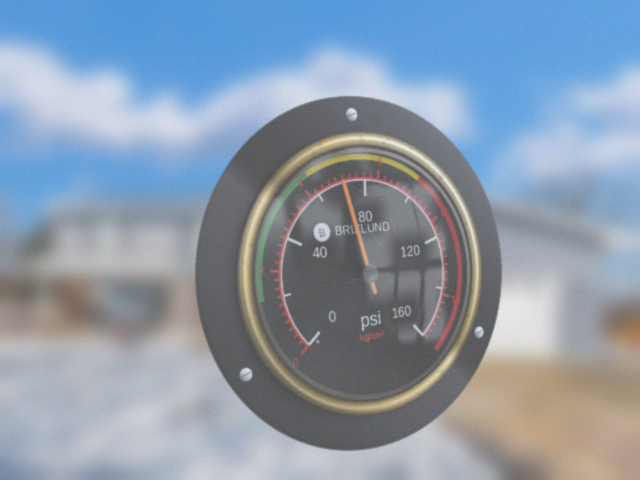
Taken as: {"value": 70, "unit": "psi"}
